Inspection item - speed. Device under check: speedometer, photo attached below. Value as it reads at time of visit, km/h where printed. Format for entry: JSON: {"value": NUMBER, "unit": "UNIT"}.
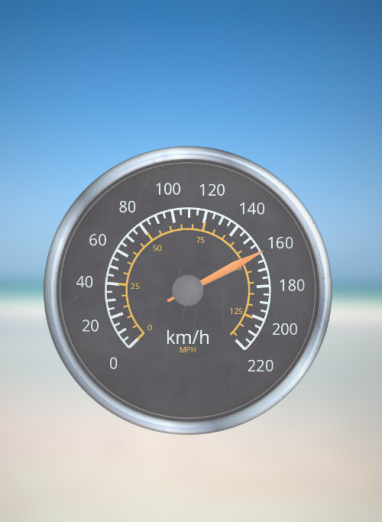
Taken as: {"value": 160, "unit": "km/h"}
